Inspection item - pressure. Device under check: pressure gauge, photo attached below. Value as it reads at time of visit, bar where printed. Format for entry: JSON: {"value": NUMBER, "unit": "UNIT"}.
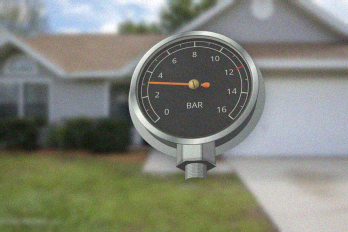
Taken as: {"value": 3, "unit": "bar"}
